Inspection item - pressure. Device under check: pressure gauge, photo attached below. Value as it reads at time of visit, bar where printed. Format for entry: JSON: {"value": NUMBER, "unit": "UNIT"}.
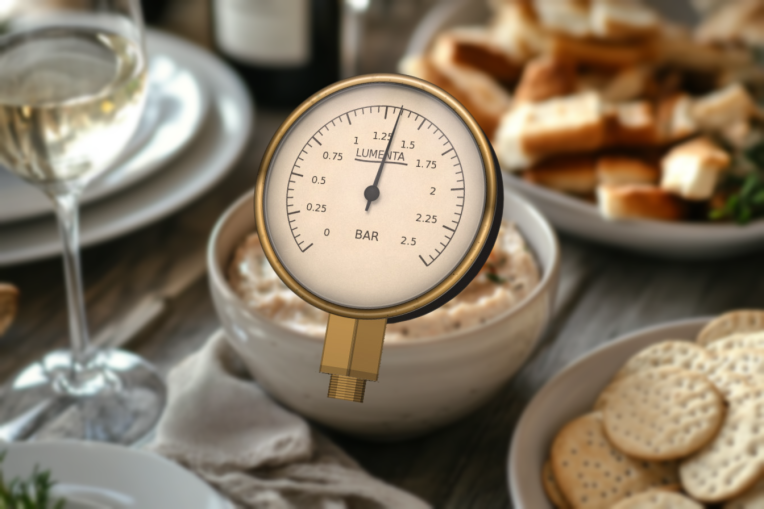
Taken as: {"value": 1.35, "unit": "bar"}
